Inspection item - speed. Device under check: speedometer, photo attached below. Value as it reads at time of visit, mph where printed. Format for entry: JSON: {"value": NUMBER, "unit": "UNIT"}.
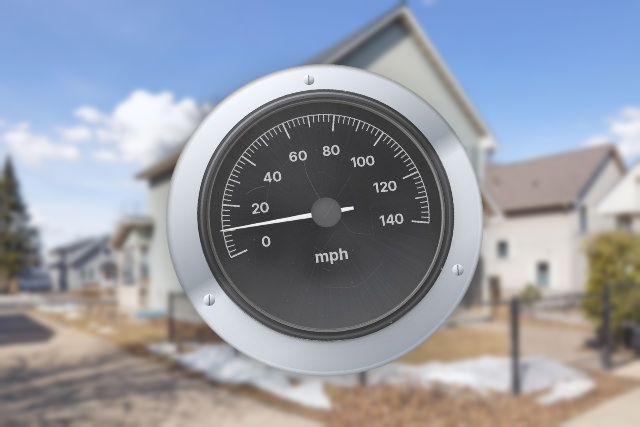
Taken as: {"value": 10, "unit": "mph"}
